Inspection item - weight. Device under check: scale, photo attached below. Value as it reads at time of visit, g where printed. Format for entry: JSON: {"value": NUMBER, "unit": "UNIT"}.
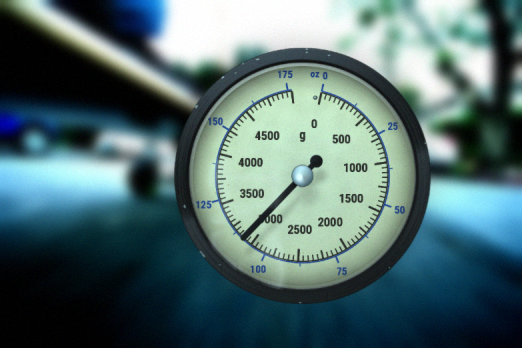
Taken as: {"value": 3100, "unit": "g"}
